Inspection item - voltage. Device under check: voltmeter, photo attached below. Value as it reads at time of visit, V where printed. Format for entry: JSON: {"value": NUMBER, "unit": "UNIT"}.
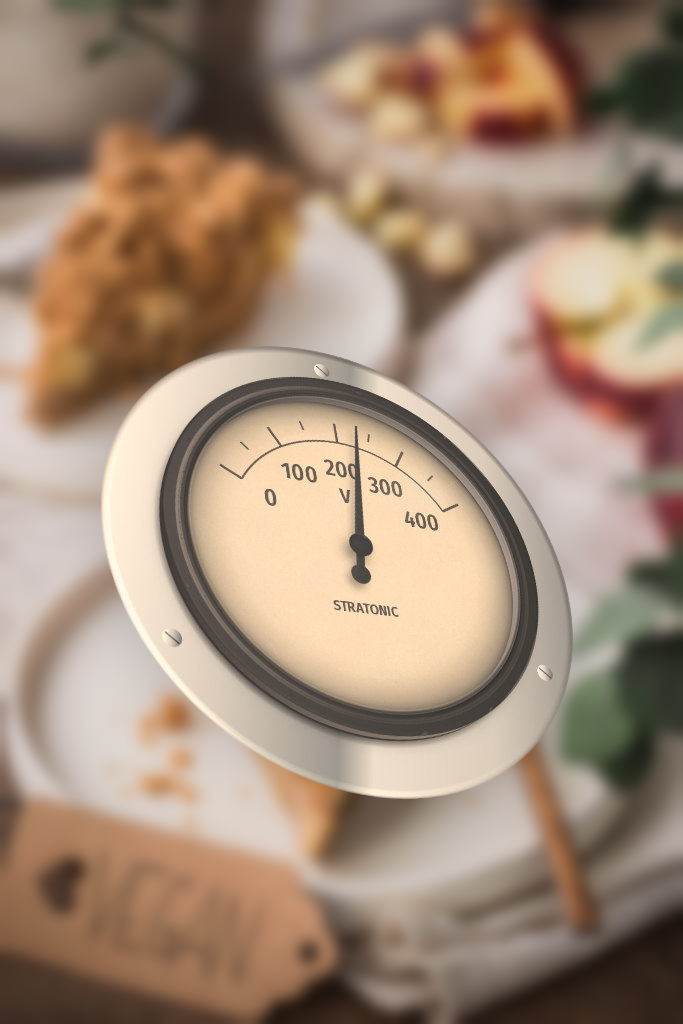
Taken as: {"value": 225, "unit": "V"}
